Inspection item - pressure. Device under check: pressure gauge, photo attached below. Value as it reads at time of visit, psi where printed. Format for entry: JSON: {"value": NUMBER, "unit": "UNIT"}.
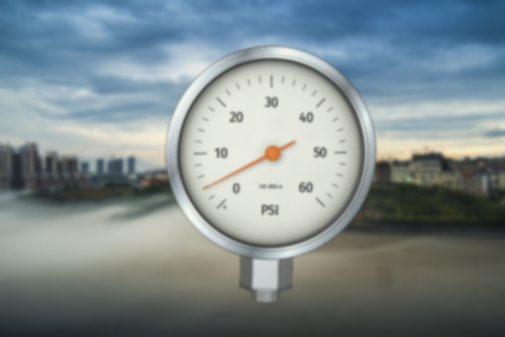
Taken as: {"value": 4, "unit": "psi"}
